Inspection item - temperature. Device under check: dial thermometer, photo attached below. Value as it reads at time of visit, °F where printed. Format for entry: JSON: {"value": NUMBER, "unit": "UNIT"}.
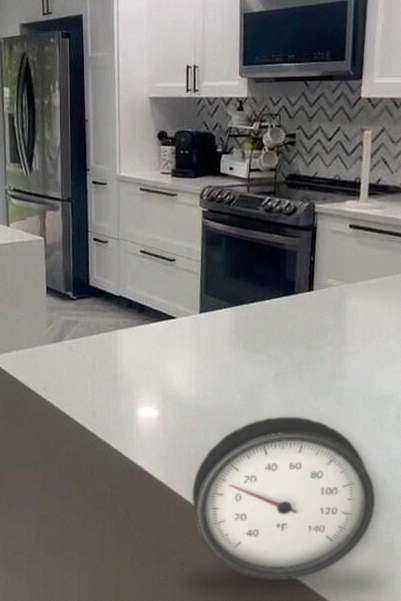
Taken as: {"value": 10, "unit": "°F"}
